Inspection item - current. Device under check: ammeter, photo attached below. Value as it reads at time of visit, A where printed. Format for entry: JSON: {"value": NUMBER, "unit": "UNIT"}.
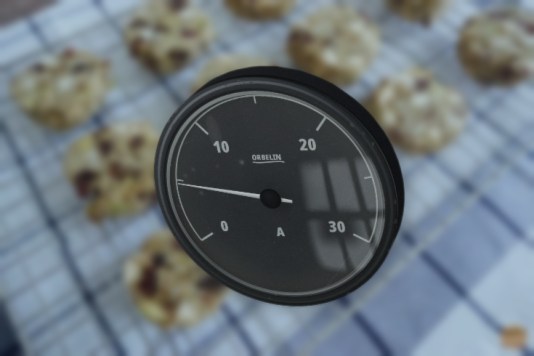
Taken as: {"value": 5, "unit": "A"}
